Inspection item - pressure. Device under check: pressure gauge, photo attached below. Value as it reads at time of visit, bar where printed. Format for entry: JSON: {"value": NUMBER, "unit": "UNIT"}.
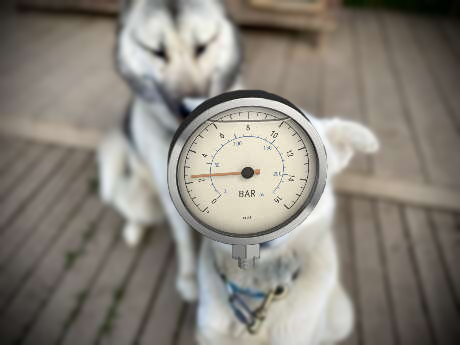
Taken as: {"value": 2.5, "unit": "bar"}
